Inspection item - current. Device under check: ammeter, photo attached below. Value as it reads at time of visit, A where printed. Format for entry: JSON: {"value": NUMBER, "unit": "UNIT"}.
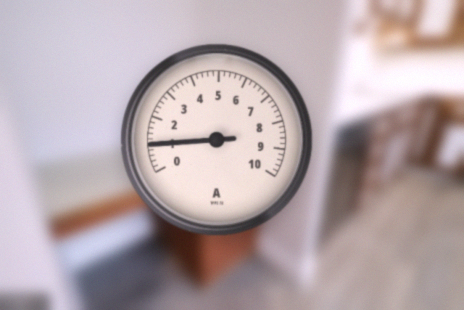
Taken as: {"value": 1, "unit": "A"}
